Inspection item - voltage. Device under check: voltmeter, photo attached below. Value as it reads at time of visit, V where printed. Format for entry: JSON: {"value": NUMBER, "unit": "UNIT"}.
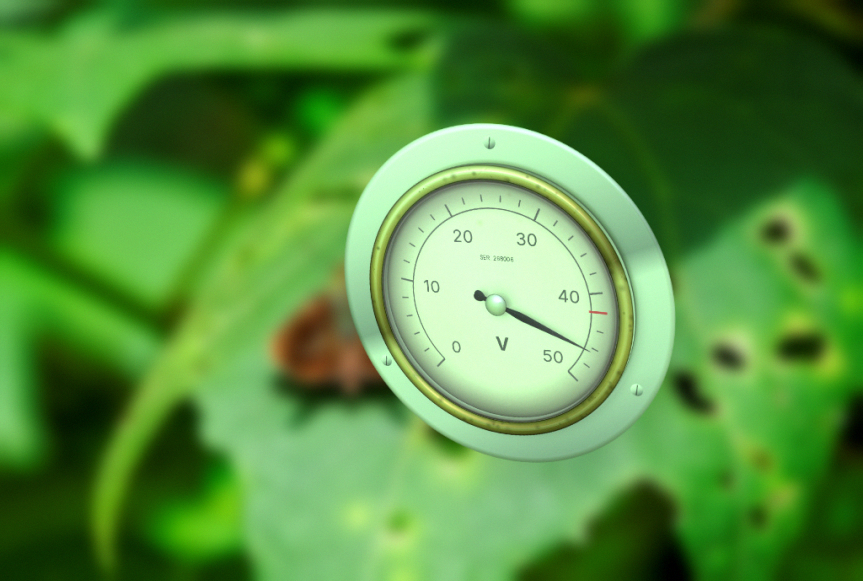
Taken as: {"value": 46, "unit": "V"}
